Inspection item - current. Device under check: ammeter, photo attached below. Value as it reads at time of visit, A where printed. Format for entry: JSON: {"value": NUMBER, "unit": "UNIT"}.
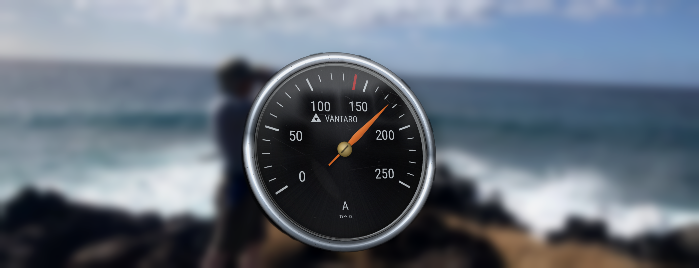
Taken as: {"value": 175, "unit": "A"}
